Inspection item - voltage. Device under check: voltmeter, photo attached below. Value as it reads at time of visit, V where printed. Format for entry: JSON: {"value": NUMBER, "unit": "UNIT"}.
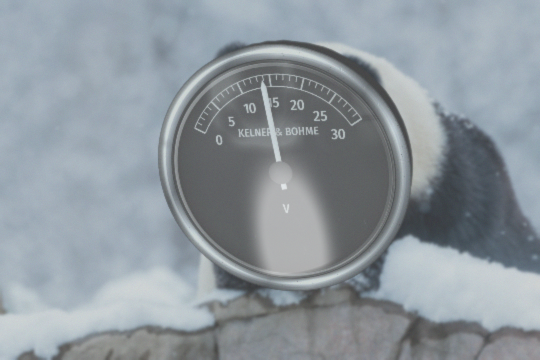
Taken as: {"value": 14, "unit": "V"}
